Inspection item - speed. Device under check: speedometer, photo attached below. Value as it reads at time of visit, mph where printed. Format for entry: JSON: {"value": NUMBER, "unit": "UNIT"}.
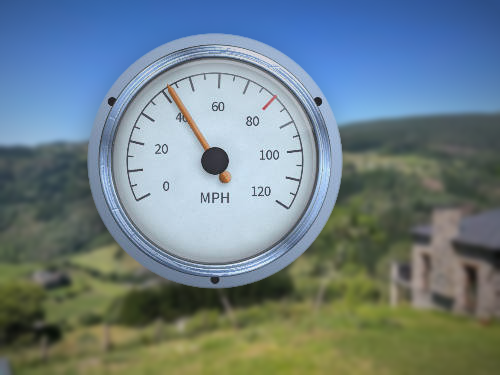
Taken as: {"value": 42.5, "unit": "mph"}
